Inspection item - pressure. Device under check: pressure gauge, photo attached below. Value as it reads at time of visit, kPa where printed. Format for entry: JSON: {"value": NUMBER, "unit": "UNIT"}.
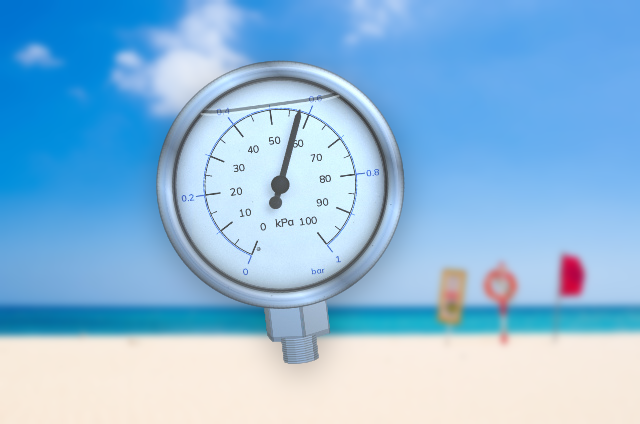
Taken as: {"value": 57.5, "unit": "kPa"}
